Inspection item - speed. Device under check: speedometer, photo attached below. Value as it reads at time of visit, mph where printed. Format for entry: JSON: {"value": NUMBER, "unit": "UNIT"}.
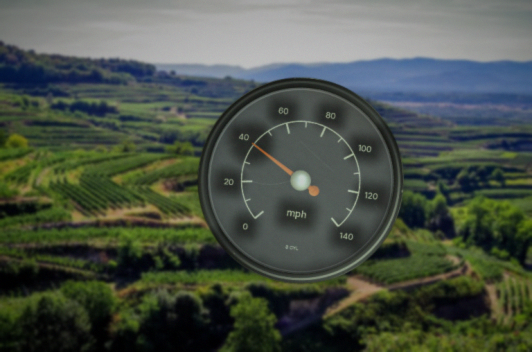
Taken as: {"value": 40, "unit": "mph"}
